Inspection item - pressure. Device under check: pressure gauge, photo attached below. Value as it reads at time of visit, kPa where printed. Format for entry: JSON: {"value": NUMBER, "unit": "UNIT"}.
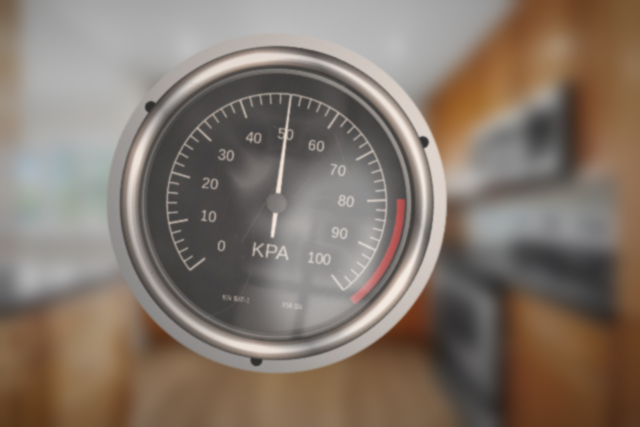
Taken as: {"value": 50, "unit": "kPa"}
